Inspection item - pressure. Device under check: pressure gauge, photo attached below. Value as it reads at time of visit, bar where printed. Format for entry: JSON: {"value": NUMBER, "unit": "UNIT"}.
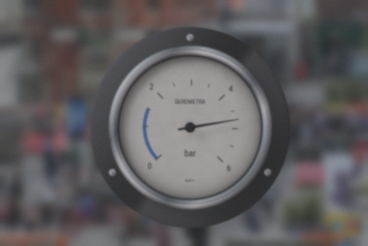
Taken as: {"value": 4.75, "unit": "bar"}
